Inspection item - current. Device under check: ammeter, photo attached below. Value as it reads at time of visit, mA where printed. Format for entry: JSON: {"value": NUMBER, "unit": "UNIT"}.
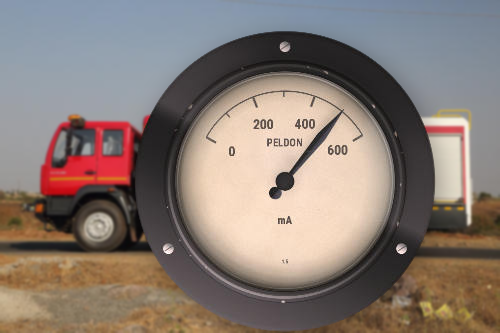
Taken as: {"value": 500, "unit": "mA"}
